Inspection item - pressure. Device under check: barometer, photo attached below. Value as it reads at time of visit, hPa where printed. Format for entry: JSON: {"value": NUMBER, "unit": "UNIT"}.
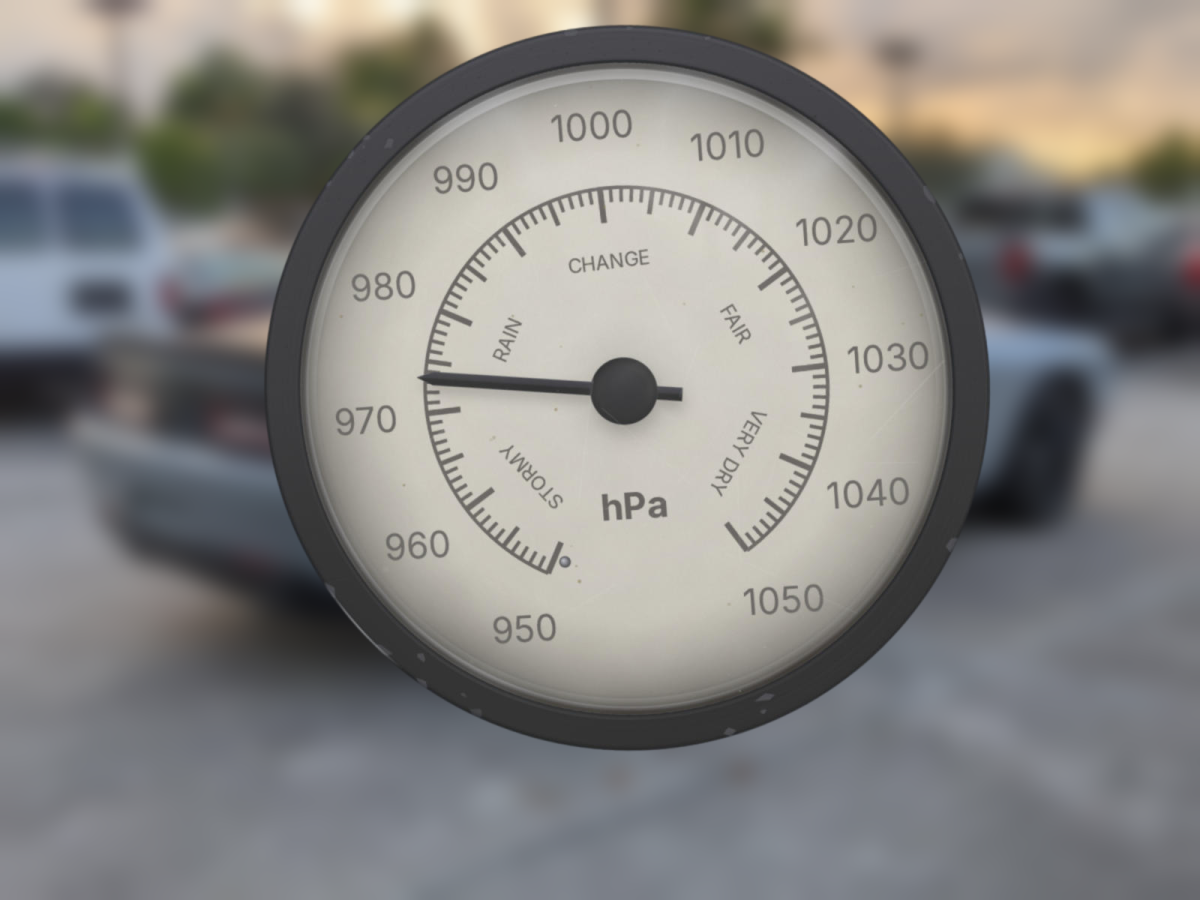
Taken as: {"value": 973.5, "unit": "hPa"}
